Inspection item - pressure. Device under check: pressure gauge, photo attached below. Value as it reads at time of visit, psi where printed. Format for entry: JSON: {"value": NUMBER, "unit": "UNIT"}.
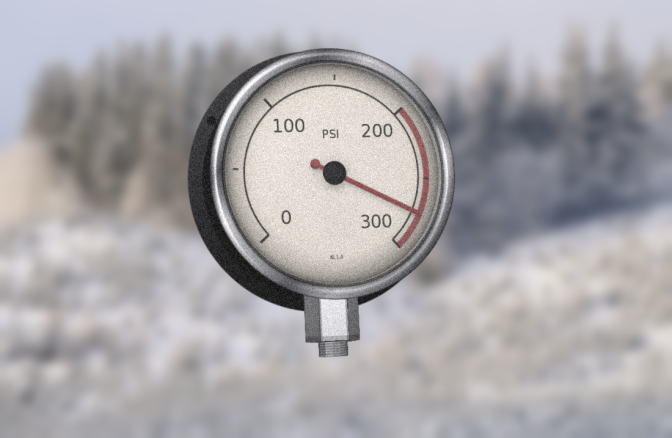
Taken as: {"value": 275, "unit": "psi"}
